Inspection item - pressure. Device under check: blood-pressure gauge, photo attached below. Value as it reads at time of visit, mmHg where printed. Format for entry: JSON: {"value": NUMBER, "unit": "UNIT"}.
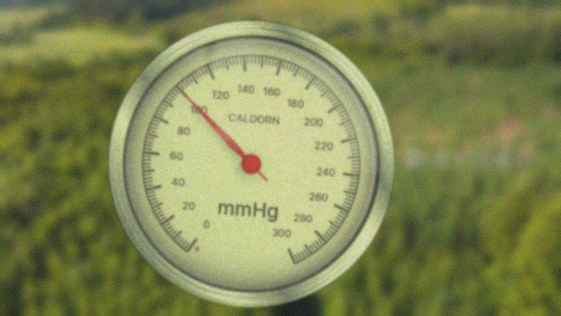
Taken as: {"value": 100, "unit": "mmHg"}
